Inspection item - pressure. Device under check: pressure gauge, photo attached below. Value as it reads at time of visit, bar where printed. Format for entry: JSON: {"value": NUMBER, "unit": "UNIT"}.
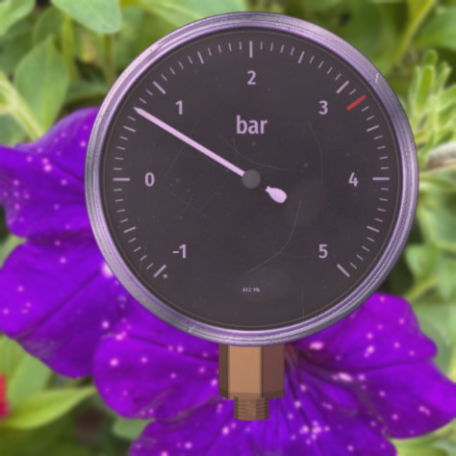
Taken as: {"value": 0.7, "unit": "bar"}
